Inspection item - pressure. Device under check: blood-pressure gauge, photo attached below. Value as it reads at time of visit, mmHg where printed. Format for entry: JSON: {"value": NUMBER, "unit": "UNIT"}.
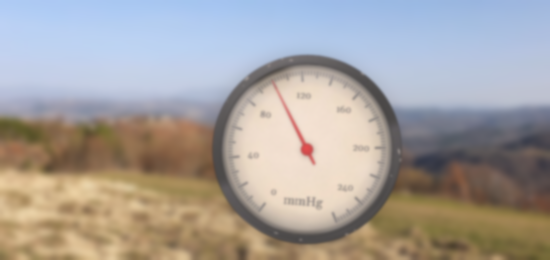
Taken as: {"value": 100, "unit": "mmHg"}
